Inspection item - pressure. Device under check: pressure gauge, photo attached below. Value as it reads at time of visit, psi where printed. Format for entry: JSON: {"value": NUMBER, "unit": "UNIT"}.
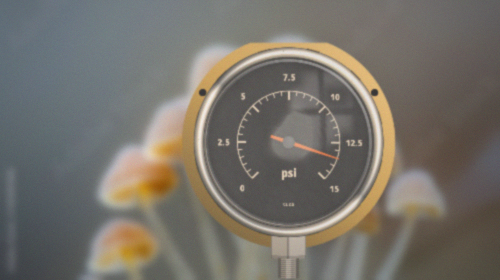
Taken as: {"value": 13.5, "unit": "psi"}
